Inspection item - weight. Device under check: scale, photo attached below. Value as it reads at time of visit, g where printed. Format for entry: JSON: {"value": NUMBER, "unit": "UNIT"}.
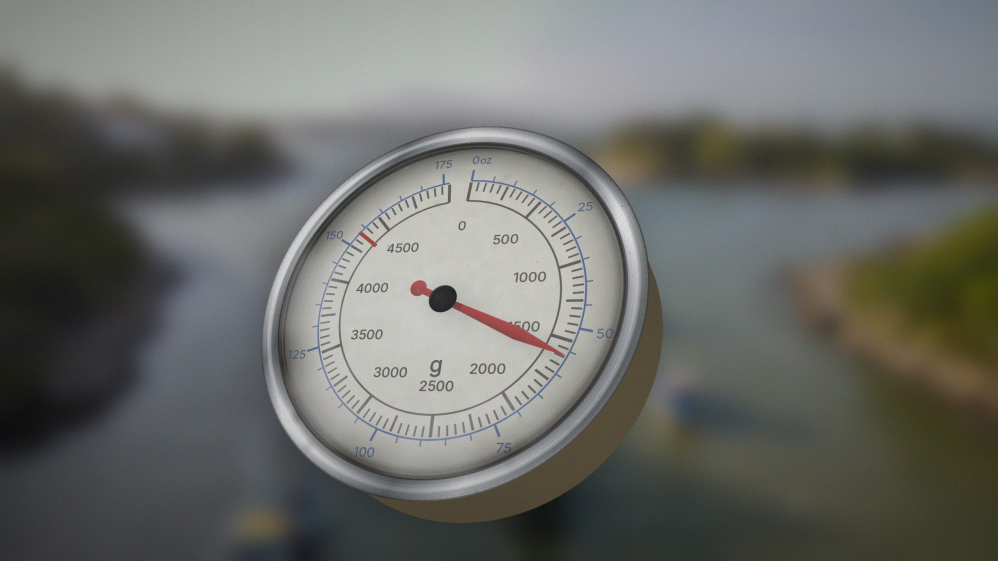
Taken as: {"value": 1600, "unit": "g"}
